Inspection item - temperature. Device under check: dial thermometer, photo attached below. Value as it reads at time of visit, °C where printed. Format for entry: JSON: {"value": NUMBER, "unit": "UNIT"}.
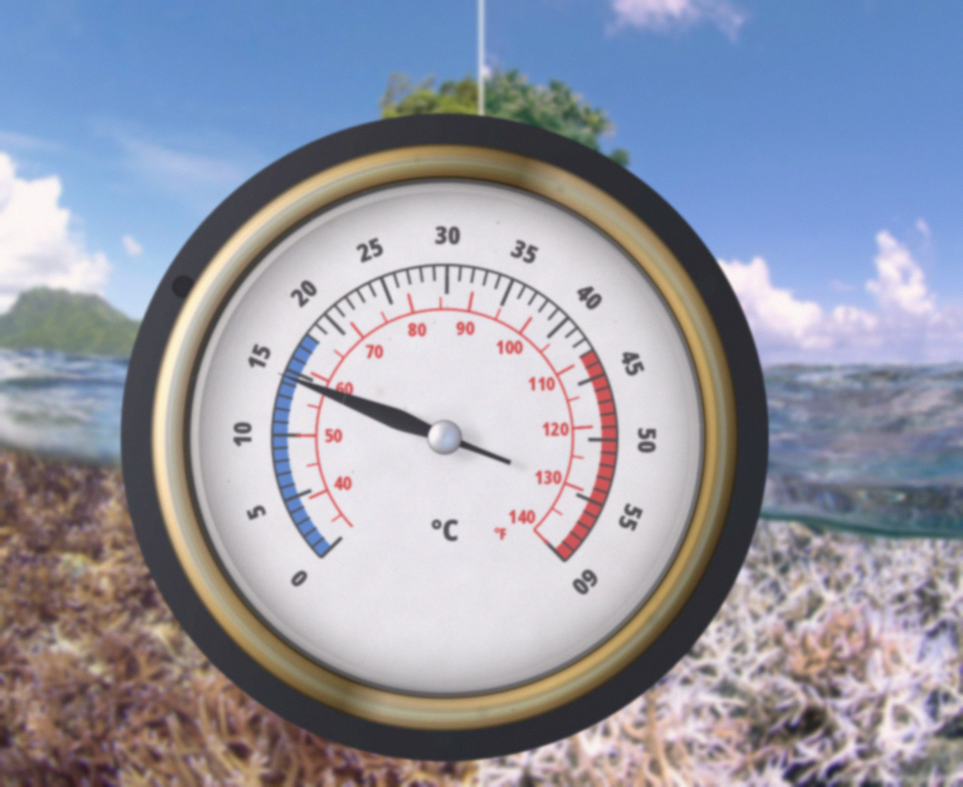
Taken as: {"value": 14.5, "unit": "°C"}
